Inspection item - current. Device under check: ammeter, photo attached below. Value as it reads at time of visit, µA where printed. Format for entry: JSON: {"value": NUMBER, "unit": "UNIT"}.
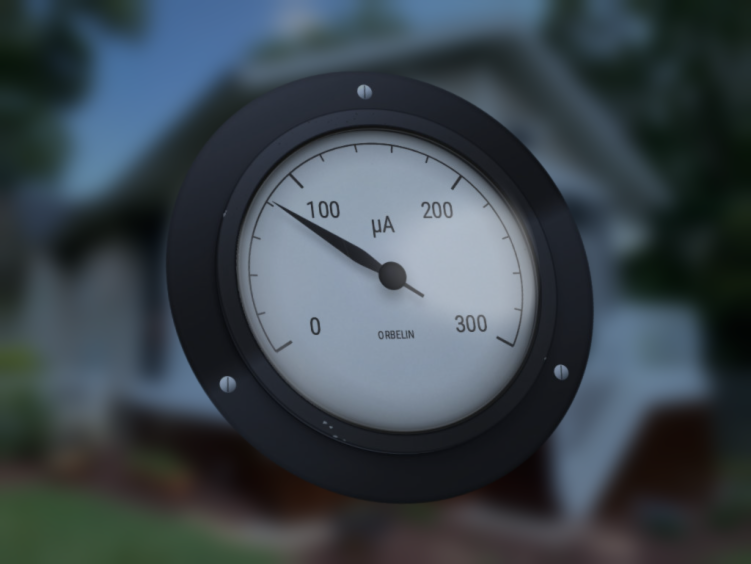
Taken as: {"value": 80, "unit": "µA"}
